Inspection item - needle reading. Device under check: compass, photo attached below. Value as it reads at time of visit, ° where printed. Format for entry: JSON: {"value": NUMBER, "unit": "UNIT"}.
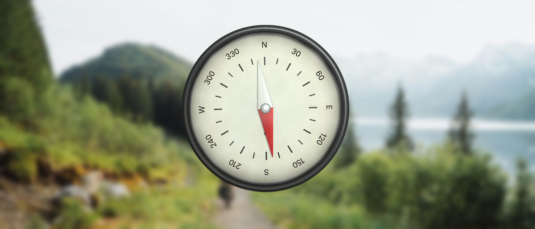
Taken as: {"value": 172.5, "unit": "°"}
